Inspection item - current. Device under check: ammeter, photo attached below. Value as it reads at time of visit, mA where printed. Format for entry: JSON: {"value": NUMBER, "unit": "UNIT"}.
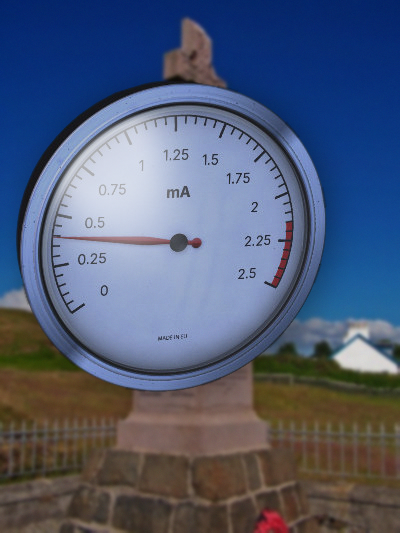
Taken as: {"value": 0.4, "unit": "mA"}
